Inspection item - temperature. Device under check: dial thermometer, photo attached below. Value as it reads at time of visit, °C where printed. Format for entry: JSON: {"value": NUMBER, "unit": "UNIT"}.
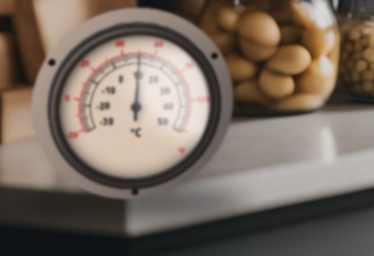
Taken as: {"value": 10, "unit": "°C"}
